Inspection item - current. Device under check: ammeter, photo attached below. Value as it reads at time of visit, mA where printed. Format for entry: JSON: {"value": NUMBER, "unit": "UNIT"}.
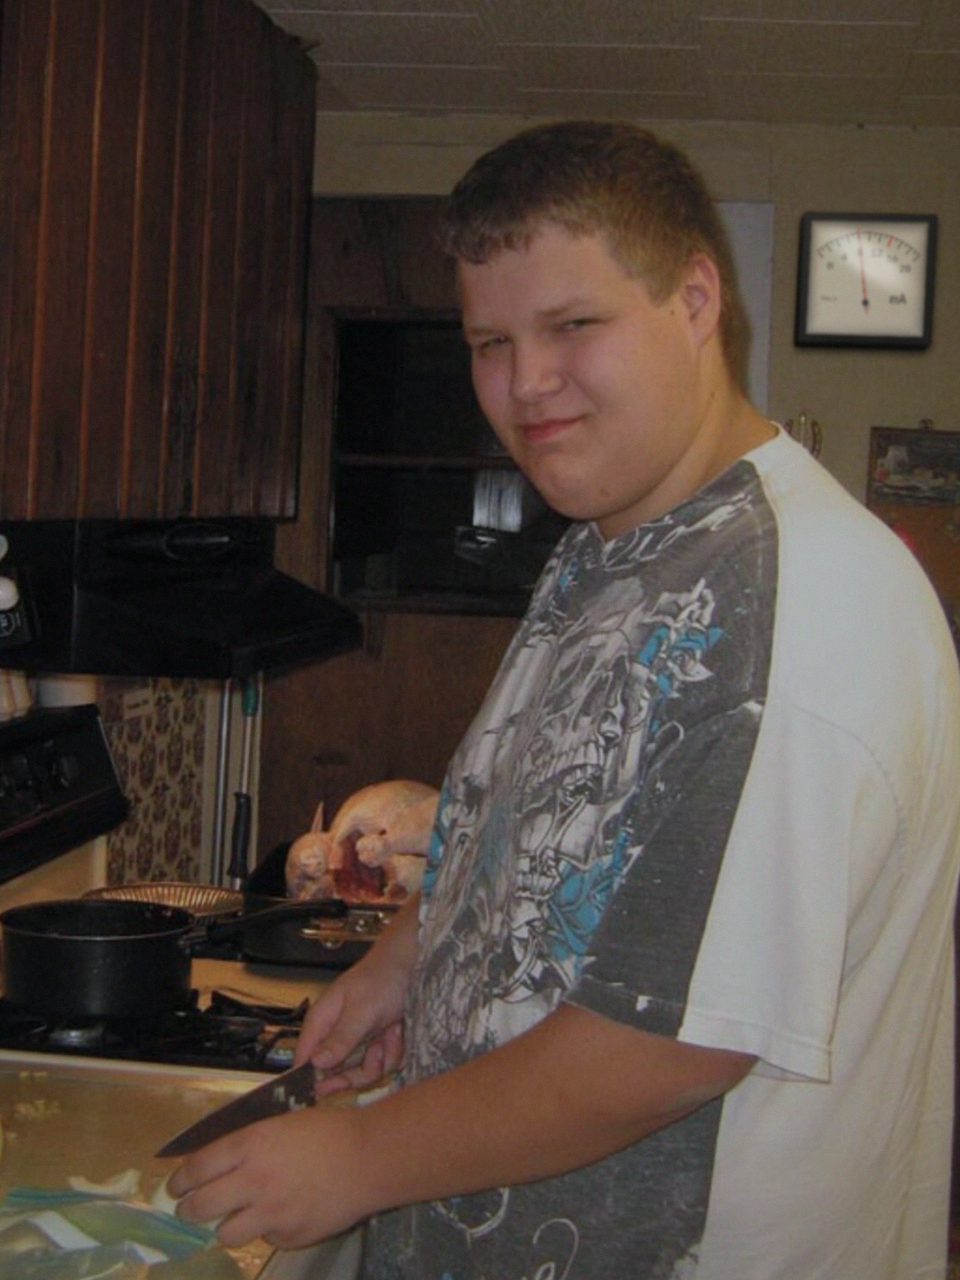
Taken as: {"value": 8, "unit": "mA"}
